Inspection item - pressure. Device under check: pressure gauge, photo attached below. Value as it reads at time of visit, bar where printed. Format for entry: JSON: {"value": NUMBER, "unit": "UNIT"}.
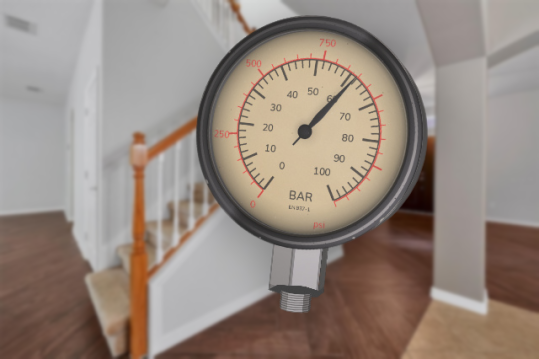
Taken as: {"value": 62, "unit": "bar"}
